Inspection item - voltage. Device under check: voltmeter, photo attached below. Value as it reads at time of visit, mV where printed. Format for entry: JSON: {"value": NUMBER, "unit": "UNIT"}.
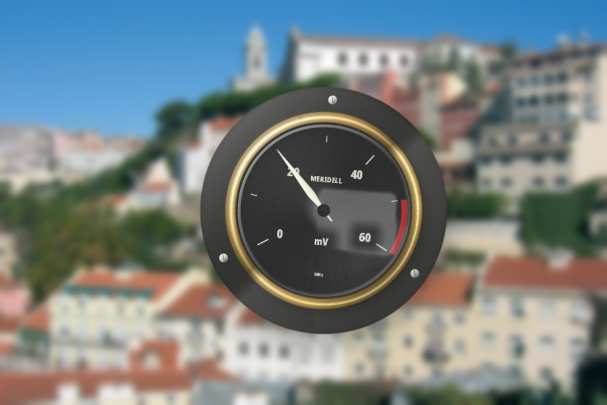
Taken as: {"value": 20, "unit": "mV"}
